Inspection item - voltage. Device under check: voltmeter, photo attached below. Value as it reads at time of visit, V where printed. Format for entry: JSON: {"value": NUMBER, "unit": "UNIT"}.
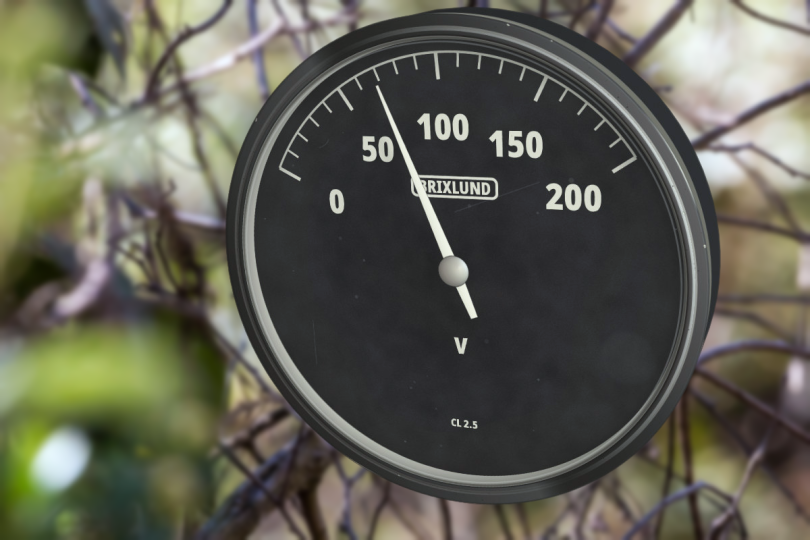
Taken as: {"value": 70, "unit": "V"}
